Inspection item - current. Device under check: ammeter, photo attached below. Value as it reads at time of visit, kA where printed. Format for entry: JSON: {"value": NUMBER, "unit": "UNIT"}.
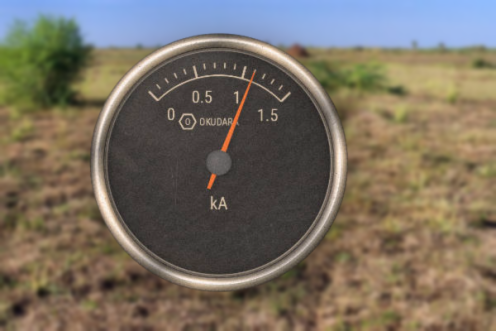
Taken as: {"value": 1.1, "unit": "kA"}
